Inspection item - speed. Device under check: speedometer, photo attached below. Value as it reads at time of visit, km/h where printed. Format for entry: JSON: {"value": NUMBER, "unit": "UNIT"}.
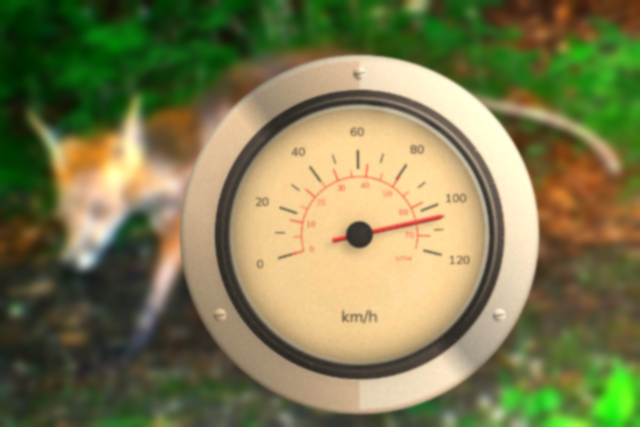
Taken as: {"value": 105, "unit": "km/h"}
